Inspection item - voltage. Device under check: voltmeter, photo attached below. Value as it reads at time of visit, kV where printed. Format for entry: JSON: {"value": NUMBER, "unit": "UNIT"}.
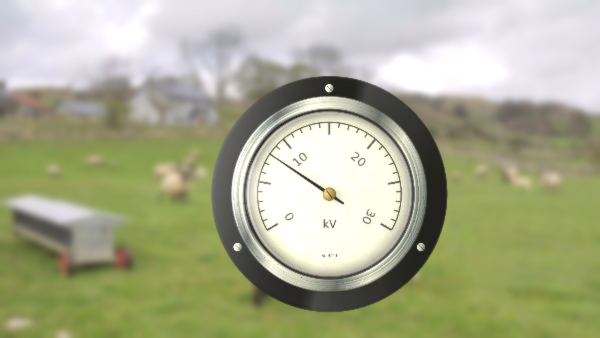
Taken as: {"value": 8, "unit": "kV"}
